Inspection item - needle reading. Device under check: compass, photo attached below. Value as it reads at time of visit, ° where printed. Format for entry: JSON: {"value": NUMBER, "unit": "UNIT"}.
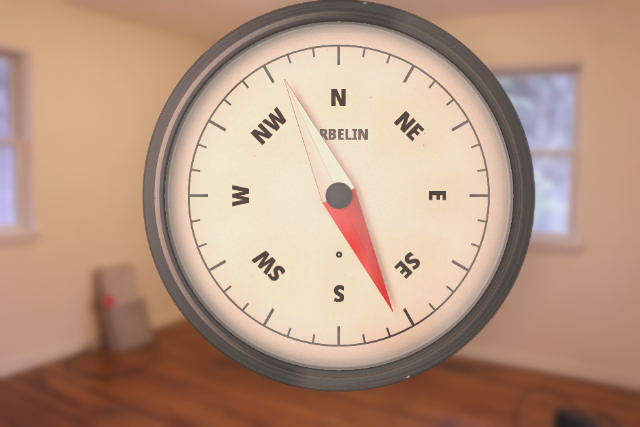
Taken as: {"value": 155, "unit": "°"}
